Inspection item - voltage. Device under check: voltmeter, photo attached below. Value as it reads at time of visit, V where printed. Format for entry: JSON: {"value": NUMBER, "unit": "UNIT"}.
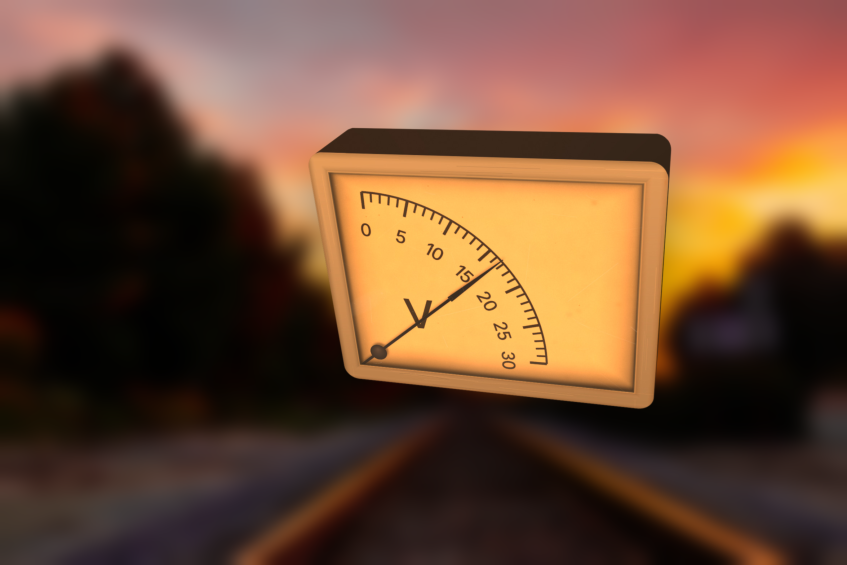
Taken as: {"value": 16.5, "unit": "V"}
